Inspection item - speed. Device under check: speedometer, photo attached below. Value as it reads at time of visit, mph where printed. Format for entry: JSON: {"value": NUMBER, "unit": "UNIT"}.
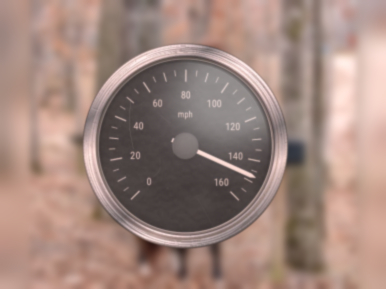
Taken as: {"value": 147.5, "unit": "mph"}
